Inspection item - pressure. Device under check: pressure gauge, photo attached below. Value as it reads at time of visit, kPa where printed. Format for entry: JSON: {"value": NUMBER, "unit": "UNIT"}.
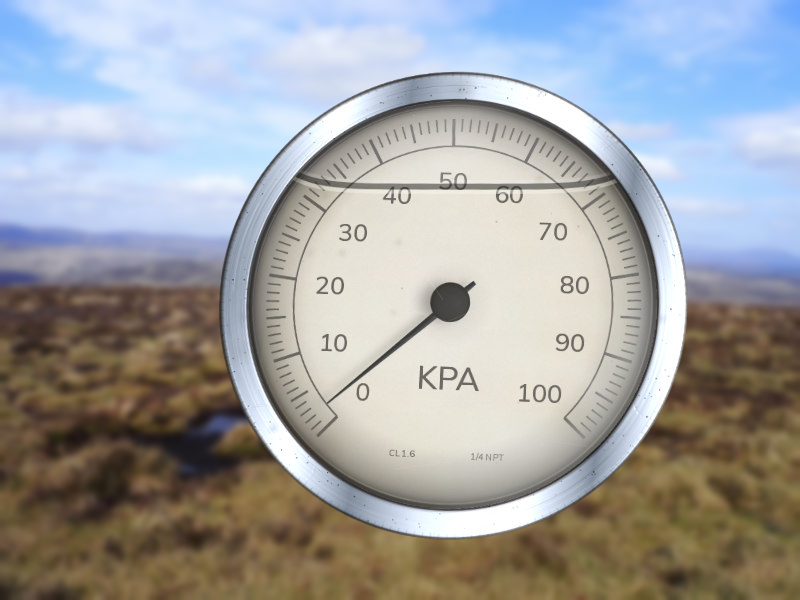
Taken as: {"value": 2, "unit": "kPa"}
